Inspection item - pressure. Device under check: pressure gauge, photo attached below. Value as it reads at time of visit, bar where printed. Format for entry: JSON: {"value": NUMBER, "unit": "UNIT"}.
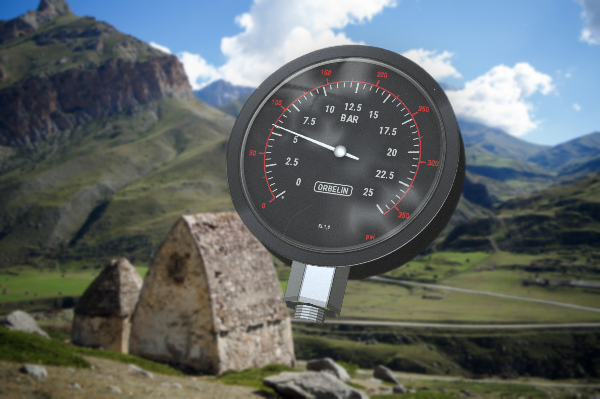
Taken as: {"value": 5.5, "unit": "bar"}
